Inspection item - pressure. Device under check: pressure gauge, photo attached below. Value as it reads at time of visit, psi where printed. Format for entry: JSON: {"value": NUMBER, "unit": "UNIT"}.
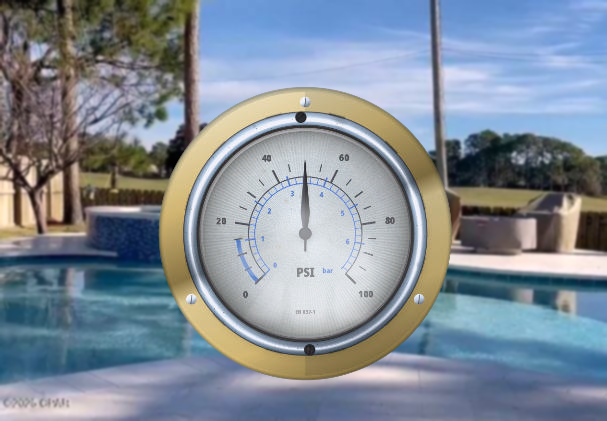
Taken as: {"value": 50, "unit": "psi"}
